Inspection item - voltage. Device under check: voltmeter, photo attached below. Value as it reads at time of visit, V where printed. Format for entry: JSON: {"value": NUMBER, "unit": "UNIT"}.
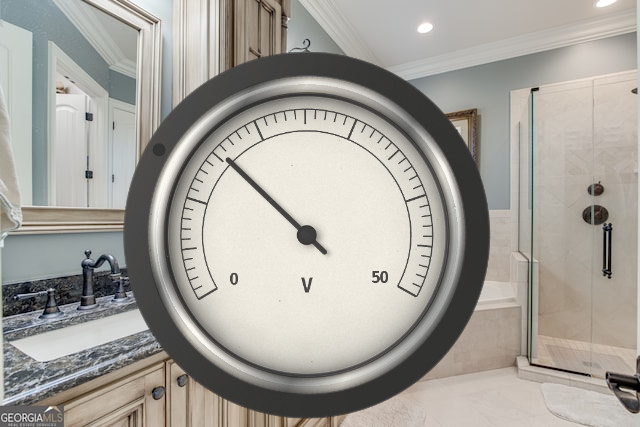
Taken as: {"value": 15.5, "unit": "V"}
